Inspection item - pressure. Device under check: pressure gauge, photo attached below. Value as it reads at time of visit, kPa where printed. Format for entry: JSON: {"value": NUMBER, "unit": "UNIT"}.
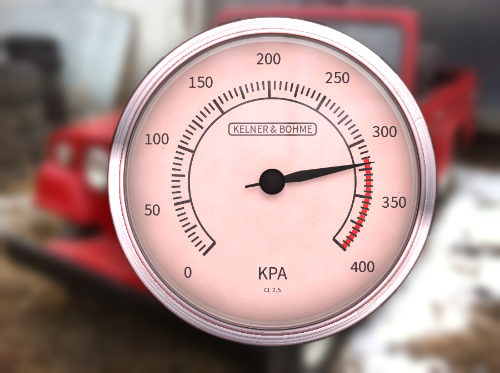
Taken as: {"value": 320, "unit": "kPa"}
